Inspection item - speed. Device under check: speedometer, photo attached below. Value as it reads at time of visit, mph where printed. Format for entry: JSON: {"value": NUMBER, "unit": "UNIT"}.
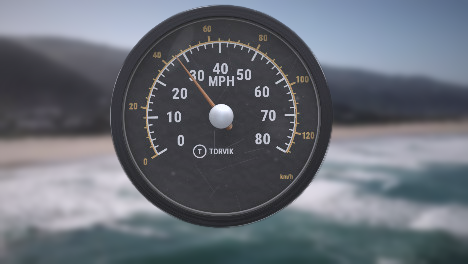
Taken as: {"value": 28, "unit": "mph"}
